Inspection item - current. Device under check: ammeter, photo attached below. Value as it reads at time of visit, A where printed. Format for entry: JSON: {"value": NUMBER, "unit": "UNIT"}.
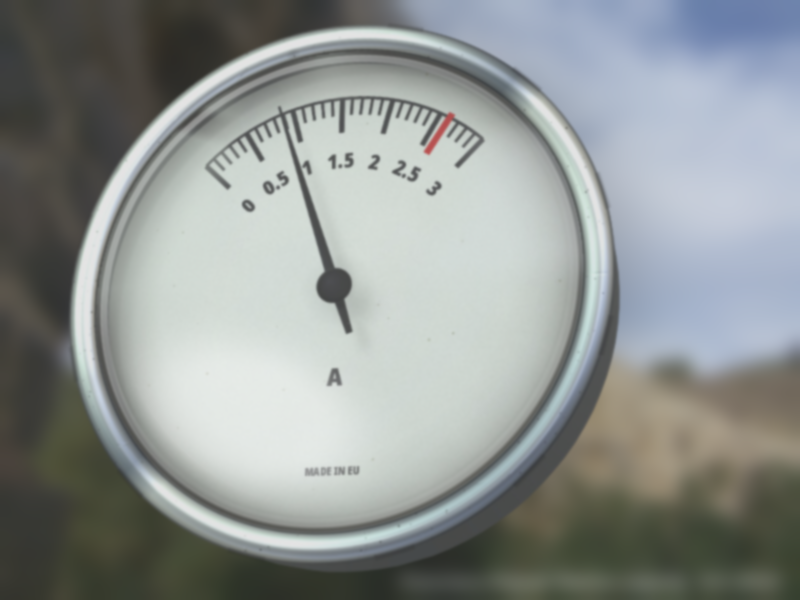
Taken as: {"value": 0.9, "unit": "A"}
